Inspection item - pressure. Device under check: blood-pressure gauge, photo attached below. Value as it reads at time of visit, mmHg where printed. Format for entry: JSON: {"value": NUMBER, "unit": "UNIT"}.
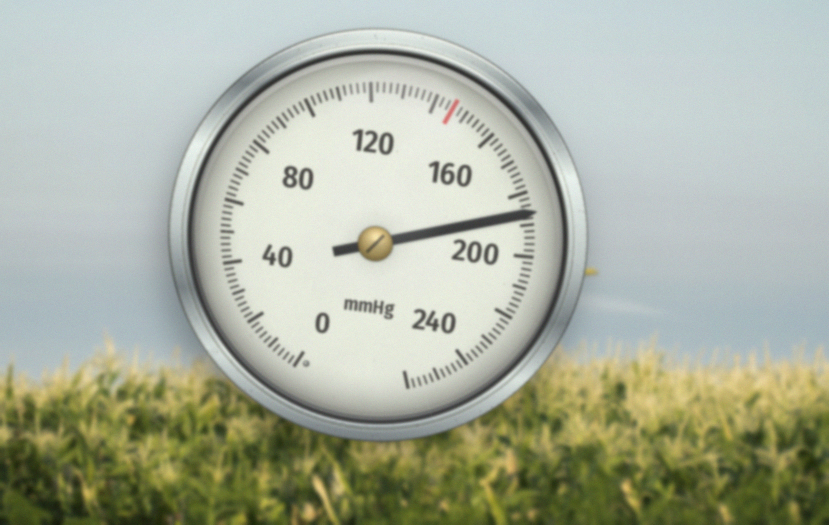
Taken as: {"value": 186, "unit": "mmHg"}
